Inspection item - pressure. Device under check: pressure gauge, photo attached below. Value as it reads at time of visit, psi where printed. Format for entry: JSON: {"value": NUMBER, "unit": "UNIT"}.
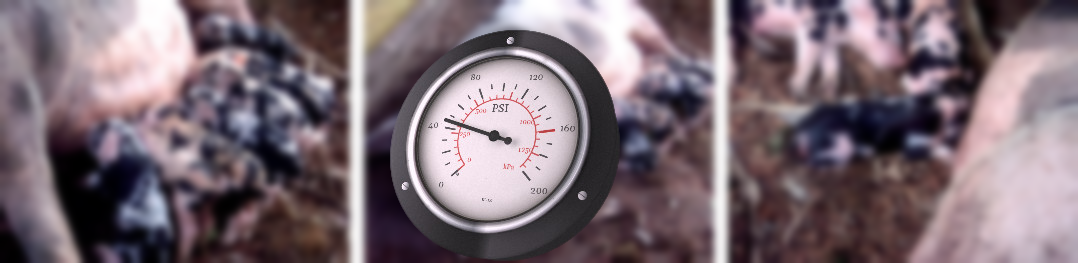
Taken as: {"value": 45, "unit": "psi"}
